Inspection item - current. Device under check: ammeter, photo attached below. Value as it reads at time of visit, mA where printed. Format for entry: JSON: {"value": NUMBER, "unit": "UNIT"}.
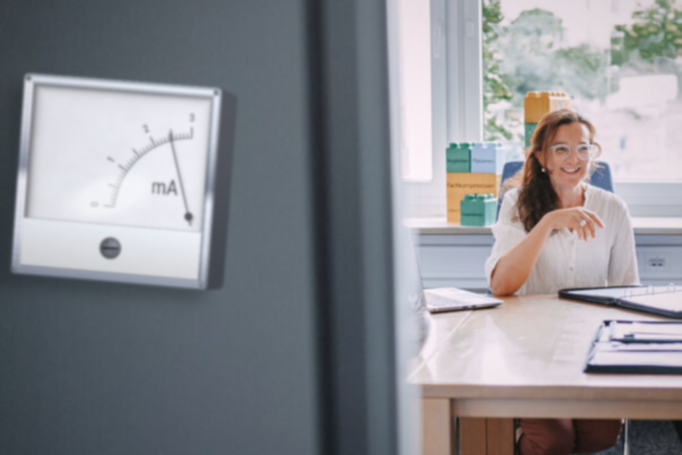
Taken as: {"value": 2.5, "unit": "mA"}
